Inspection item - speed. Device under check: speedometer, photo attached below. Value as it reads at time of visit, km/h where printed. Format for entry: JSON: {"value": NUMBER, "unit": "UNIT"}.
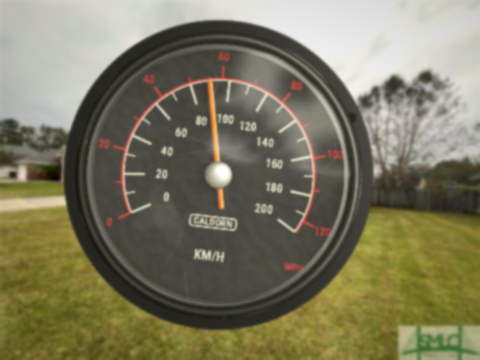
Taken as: {"value": 90, "unit": "km/h"}
